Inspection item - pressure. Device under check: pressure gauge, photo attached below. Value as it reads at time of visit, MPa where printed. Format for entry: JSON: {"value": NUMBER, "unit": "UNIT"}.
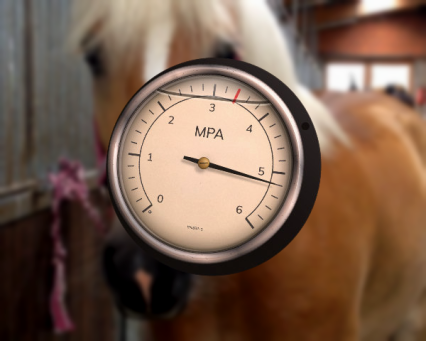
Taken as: {"value": 5.2, "unit": "MPa"}
